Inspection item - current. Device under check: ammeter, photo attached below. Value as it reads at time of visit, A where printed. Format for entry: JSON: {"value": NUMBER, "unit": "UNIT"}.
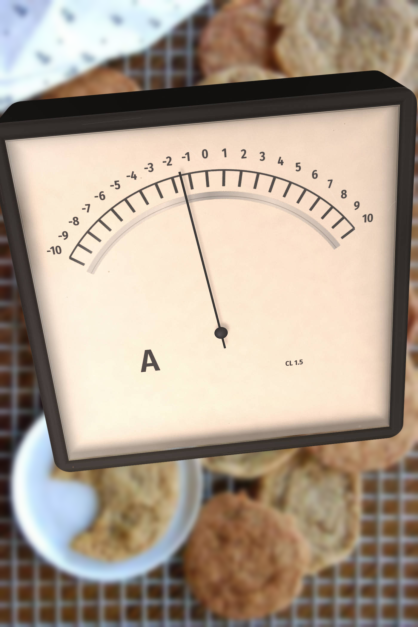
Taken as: {"value": -1.5, "unit": "A"}
